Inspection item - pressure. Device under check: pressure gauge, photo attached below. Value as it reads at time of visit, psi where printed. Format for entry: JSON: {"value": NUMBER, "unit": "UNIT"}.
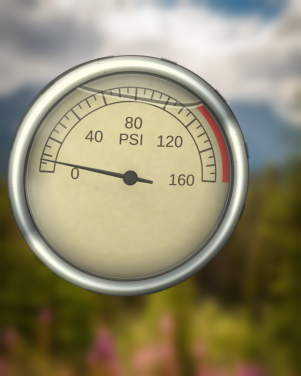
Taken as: {"value": 7.5, "unit": "psi"}
